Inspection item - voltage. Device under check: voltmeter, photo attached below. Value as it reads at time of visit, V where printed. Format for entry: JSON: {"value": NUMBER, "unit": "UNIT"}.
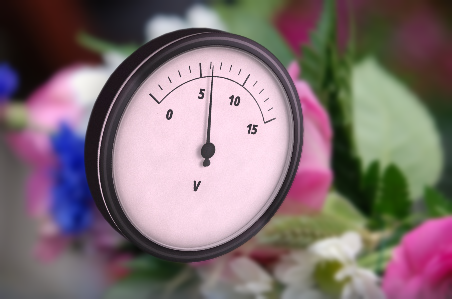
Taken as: {"value": 6, "unit": "V"}
